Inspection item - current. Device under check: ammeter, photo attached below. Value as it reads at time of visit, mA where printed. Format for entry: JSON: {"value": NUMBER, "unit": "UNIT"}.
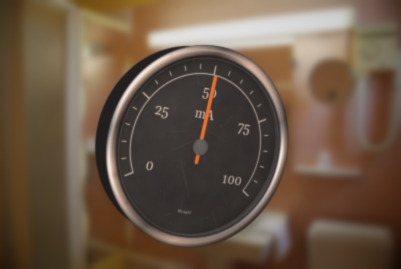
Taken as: {"value": 50, "unit": "mA"}
